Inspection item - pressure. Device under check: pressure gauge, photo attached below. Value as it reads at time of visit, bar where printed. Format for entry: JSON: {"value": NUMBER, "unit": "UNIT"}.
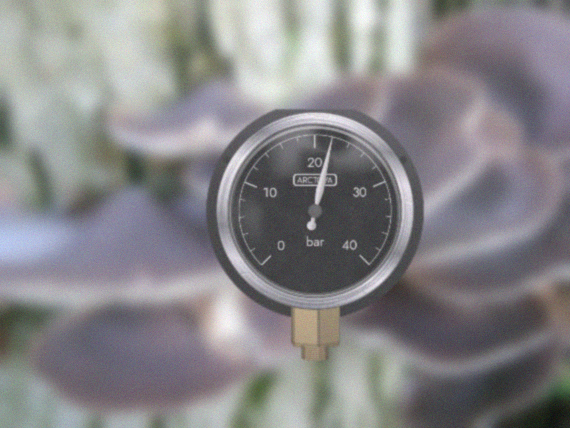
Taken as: {"value": 22, "unit": "bar"}
